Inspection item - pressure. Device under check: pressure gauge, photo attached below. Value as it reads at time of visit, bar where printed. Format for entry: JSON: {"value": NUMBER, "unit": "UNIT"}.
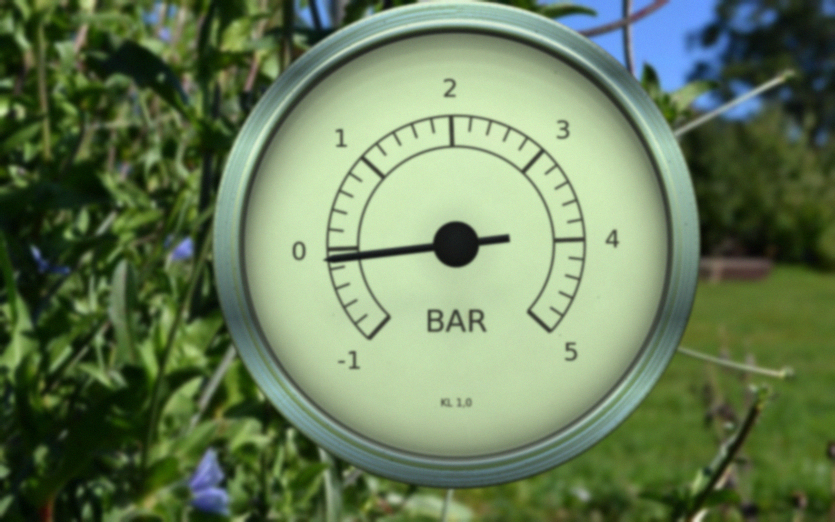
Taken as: {"value": -0.1, "unit": "bar"}
